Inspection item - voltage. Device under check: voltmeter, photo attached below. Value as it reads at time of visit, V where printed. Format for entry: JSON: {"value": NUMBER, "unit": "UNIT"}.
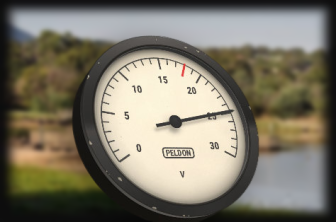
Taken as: {"value": 25, "unit": "V"}
